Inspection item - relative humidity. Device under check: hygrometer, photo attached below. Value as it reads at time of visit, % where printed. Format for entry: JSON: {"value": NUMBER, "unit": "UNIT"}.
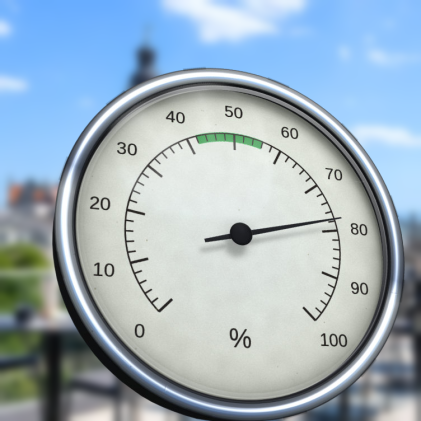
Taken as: {"value": 78, "unit": "%"}
